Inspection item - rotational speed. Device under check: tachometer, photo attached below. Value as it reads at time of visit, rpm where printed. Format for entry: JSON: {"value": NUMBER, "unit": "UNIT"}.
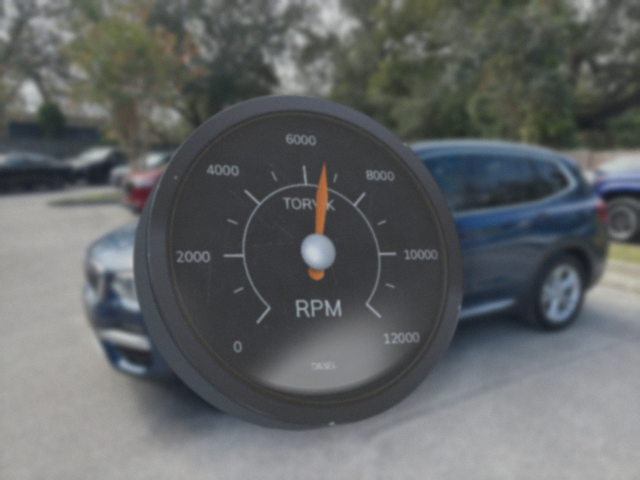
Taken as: {"value": 6500, "unit": "rpm"}
